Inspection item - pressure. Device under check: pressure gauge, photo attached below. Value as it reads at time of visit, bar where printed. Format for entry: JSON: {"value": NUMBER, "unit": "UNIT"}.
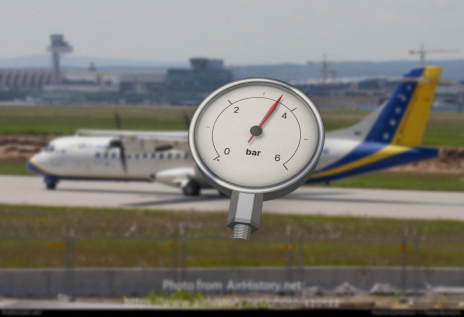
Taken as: {"value": 3.5, "unit": "bar"}
